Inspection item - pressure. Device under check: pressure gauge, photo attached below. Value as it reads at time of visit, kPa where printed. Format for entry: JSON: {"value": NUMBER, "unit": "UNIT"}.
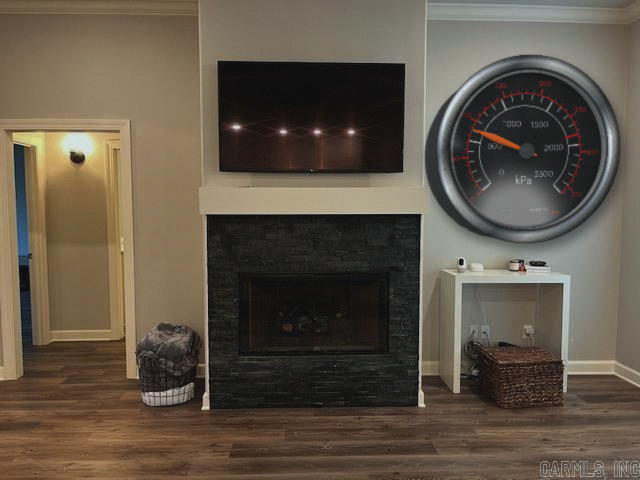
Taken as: {"value": 600, "unit": "kPa"}
